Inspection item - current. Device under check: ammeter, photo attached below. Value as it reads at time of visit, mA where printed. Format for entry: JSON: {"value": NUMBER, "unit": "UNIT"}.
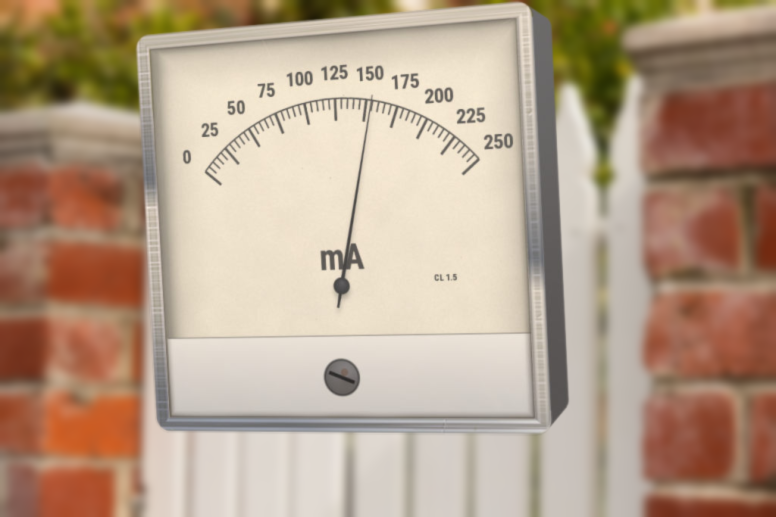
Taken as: {"value": 155, "unit": "mA"}
